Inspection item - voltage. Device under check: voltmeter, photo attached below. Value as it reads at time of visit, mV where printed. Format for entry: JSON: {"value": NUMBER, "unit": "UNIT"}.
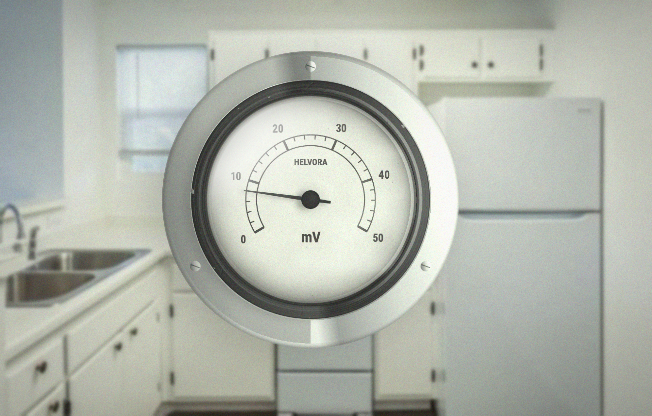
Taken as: {"value": 8, "unit": "mV"}
